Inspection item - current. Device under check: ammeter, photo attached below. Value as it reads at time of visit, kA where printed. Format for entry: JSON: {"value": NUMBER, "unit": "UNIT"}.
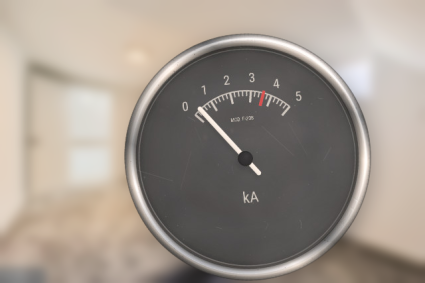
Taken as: {"value": 0.4, "unit": "kA"}
